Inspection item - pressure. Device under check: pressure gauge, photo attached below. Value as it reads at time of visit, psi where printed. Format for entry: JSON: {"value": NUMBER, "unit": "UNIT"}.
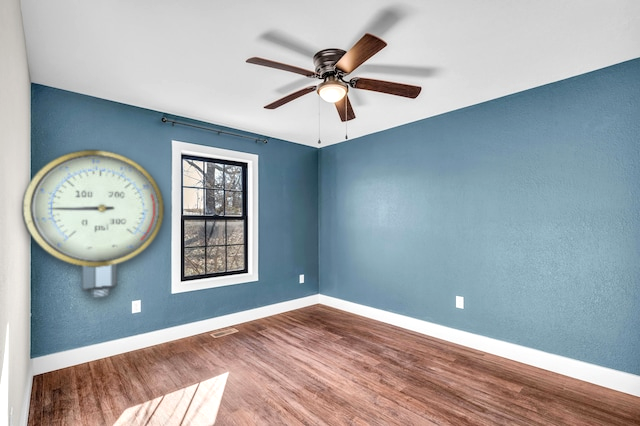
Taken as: {"value": 50, "unit": "psi"}
